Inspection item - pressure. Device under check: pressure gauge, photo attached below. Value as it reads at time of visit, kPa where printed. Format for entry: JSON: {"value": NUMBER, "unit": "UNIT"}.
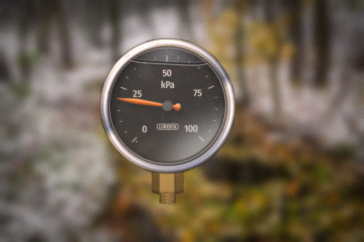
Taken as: {"value": 20, "unit": "kPa"}
